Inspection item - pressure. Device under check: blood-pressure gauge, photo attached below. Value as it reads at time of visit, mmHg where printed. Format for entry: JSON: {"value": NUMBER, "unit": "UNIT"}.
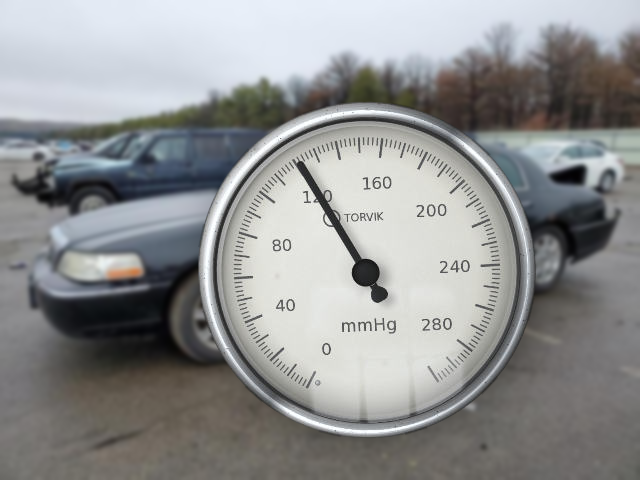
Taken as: {"value": 122, "unit": "mmHg"}
